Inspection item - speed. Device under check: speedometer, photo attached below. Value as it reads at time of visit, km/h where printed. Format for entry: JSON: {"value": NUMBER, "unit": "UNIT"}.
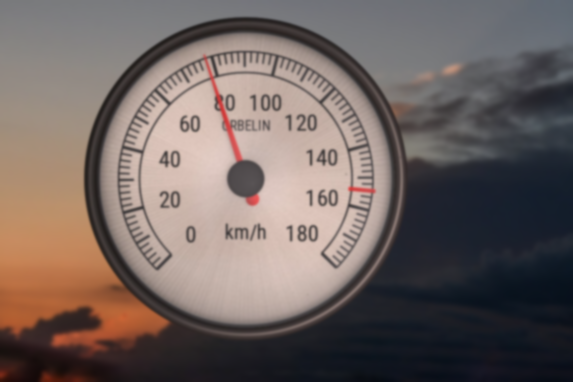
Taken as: {"value": 78, "unit": "km/h"}
